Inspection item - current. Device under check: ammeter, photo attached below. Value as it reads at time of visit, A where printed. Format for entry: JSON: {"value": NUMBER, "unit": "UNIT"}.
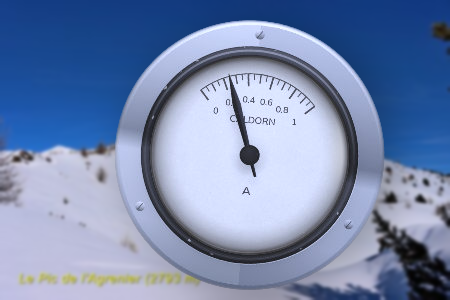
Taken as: {"value": 0.25, "unit": "A"}
